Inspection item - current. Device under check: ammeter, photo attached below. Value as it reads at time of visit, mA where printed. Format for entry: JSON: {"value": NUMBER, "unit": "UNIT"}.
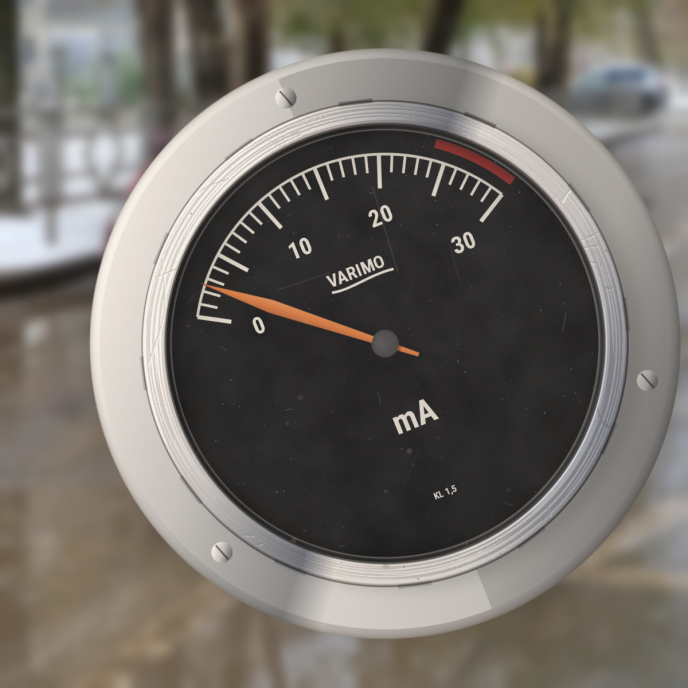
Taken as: {"value": 2.5, "unit": "mA"}
